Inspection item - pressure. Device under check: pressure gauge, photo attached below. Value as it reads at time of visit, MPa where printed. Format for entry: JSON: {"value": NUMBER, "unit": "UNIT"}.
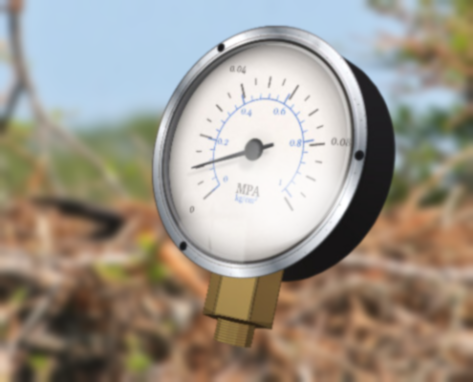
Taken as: {"value": 0.01, "unit": "MPa"}
